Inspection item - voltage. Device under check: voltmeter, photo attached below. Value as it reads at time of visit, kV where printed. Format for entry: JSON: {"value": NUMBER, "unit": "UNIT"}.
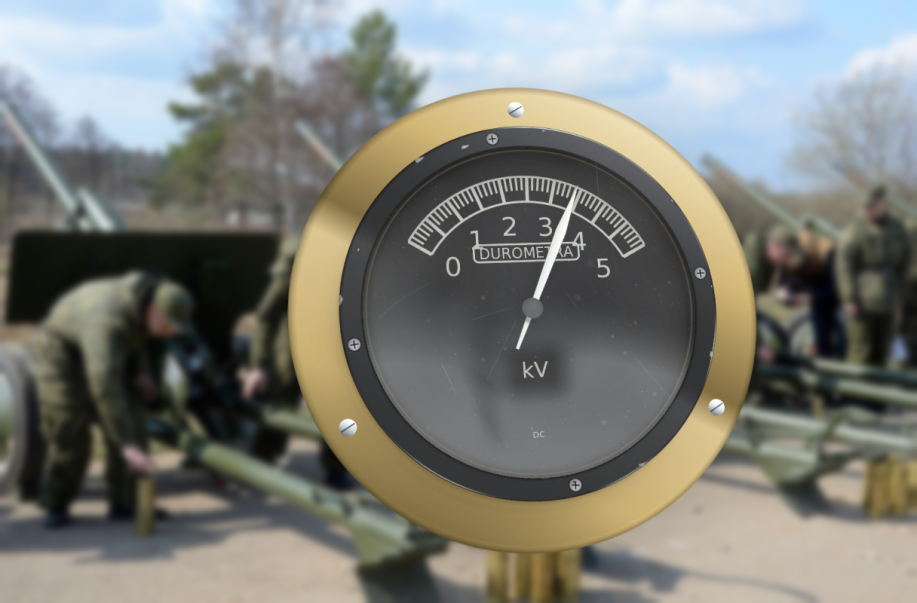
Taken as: {"value": 3.4, "unit": "kV"}
